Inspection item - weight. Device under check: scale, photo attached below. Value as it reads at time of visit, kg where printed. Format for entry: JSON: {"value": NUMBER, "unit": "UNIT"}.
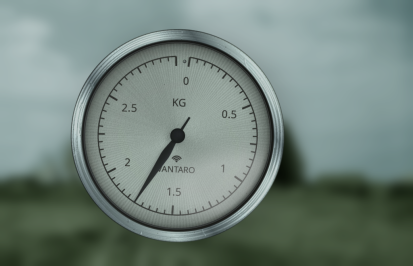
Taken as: {"value": 1.75, "unit": "kg"}
